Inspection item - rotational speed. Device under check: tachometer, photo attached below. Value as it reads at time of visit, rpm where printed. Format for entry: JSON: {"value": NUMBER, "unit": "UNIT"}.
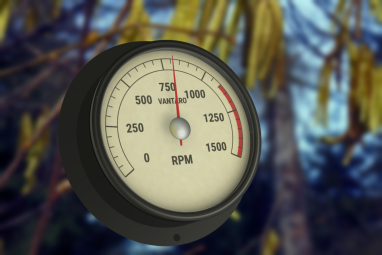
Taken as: {"value": 800, "unit": "rpm"}
